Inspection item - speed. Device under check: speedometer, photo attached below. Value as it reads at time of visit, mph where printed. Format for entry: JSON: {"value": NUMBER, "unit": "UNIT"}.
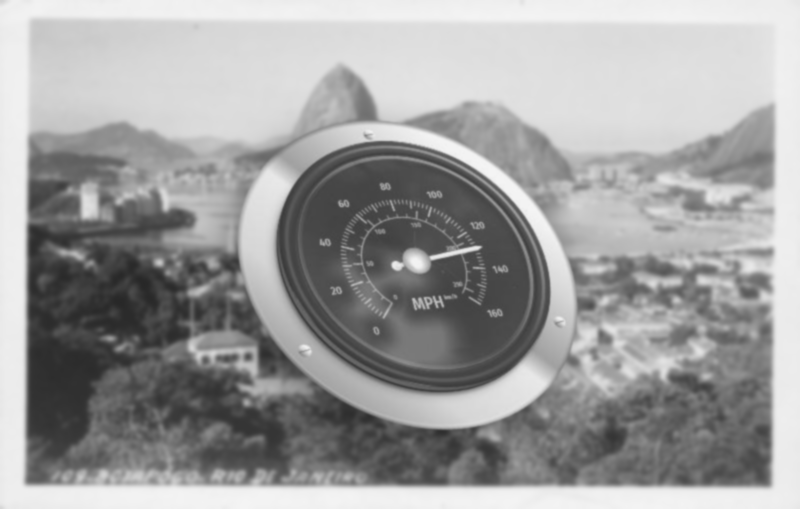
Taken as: {"value": 130, "unit": "mph"}
